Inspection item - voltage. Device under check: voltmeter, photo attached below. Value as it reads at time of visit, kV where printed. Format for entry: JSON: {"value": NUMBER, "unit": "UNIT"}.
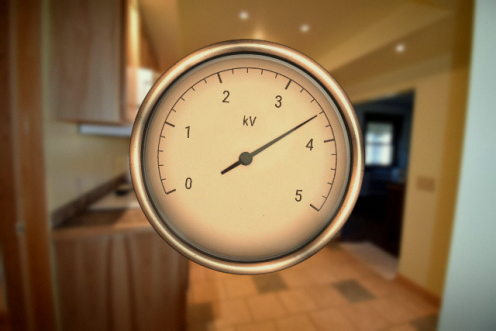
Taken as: {"value": 3.6, "unit": "kV"}
